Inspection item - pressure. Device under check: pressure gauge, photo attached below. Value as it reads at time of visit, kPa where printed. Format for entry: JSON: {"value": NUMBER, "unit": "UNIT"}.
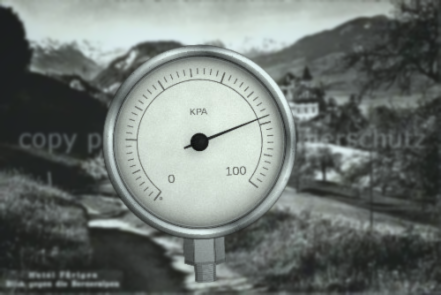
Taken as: {"value": 78, "unit": "kPa"}
